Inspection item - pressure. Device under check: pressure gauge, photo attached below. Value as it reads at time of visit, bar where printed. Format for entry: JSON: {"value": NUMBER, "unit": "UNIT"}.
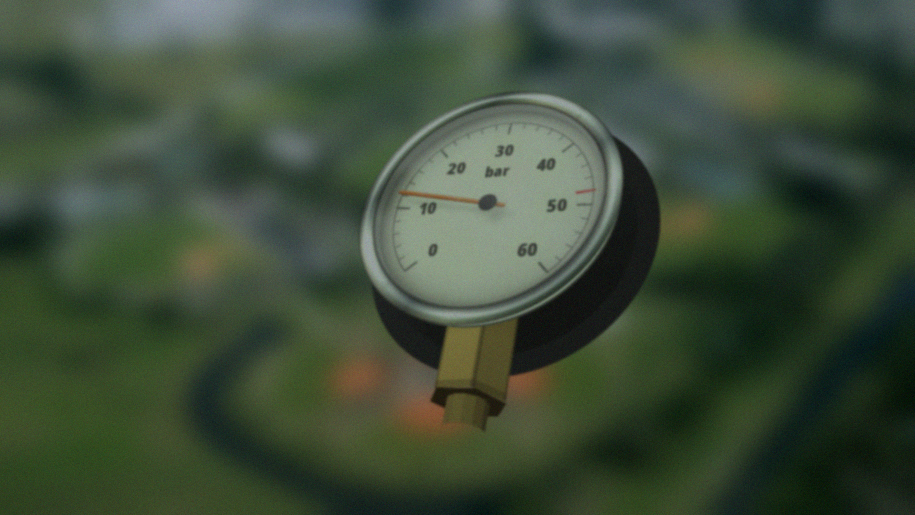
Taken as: {"value": 12, "unit": "bar"}
